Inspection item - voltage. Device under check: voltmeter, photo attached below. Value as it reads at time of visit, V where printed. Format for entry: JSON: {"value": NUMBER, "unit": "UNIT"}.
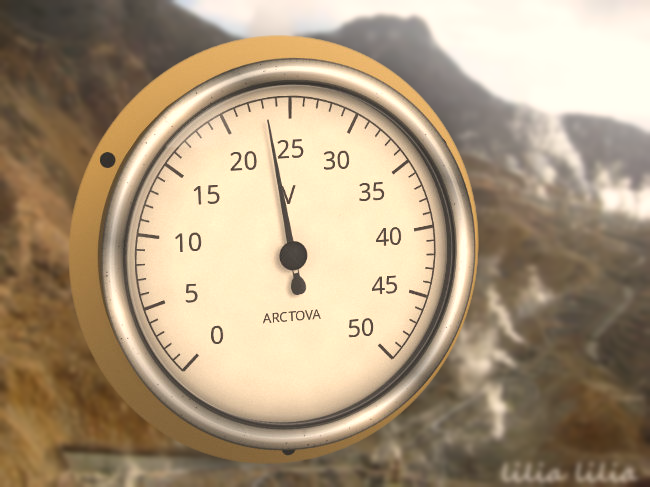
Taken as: {"value": 23, "unit": "V"}
